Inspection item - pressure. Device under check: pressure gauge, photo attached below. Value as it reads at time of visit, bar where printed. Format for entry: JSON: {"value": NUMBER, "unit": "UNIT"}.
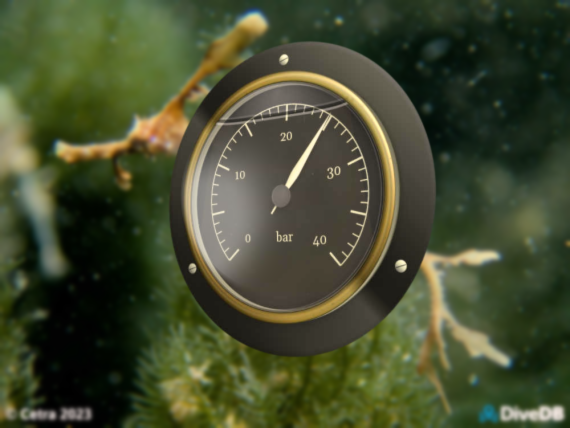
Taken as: {"value": 25, "unit": "bar"}
